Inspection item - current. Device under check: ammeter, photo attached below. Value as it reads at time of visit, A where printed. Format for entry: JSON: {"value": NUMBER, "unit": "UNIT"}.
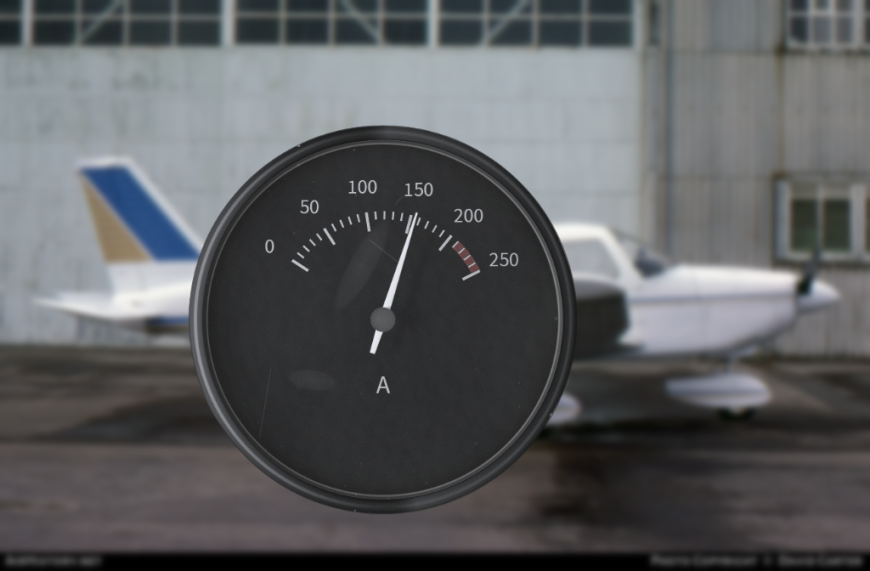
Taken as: {"value": 155, "unit": "A"}
